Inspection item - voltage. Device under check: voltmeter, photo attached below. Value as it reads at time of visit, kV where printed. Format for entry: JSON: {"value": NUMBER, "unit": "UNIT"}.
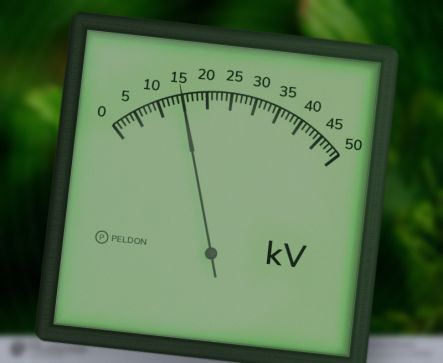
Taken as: {"value": 15, "unit": "kV"}
